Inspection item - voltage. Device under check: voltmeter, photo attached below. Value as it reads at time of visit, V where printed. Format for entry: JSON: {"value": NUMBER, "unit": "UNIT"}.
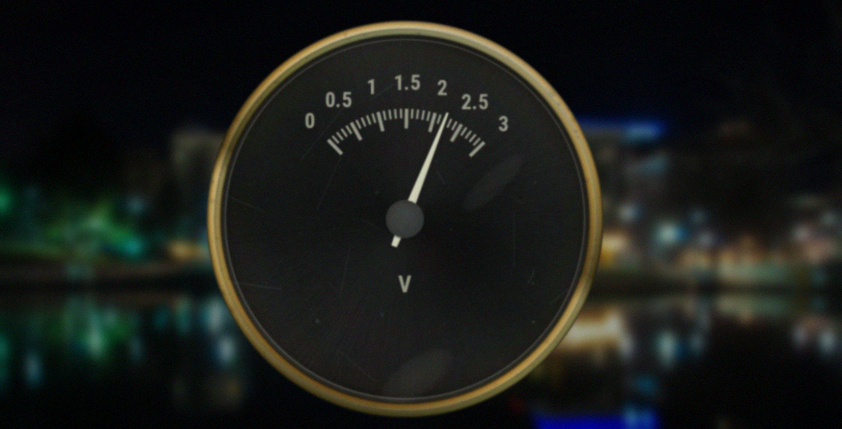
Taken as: {"value": 2.2, "unit": "V"}
